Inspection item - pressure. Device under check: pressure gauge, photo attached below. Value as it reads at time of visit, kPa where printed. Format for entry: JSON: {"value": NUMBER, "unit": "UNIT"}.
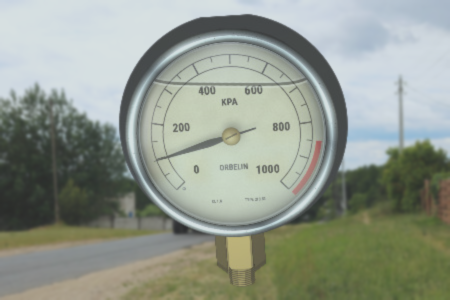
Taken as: {"value": 100, "unit": "kPa"}
